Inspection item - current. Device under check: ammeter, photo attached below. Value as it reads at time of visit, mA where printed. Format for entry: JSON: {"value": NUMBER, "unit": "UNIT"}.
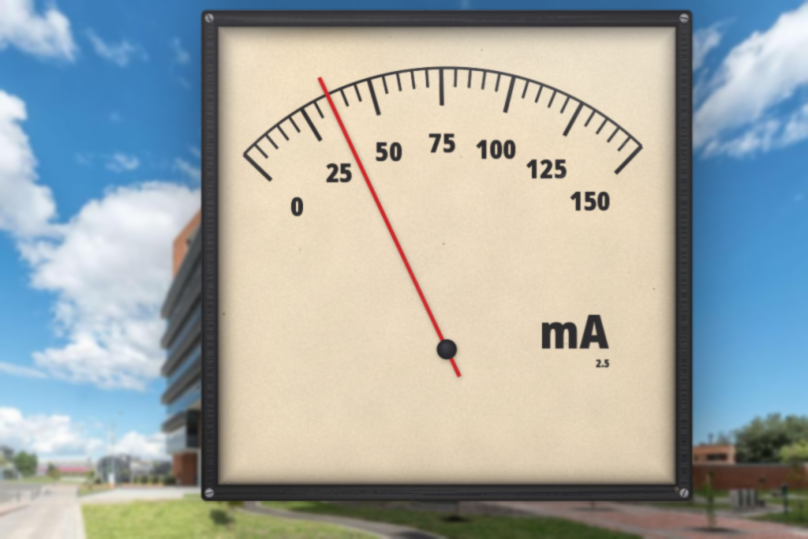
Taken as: {"value": 35, "unit": "mA"}
